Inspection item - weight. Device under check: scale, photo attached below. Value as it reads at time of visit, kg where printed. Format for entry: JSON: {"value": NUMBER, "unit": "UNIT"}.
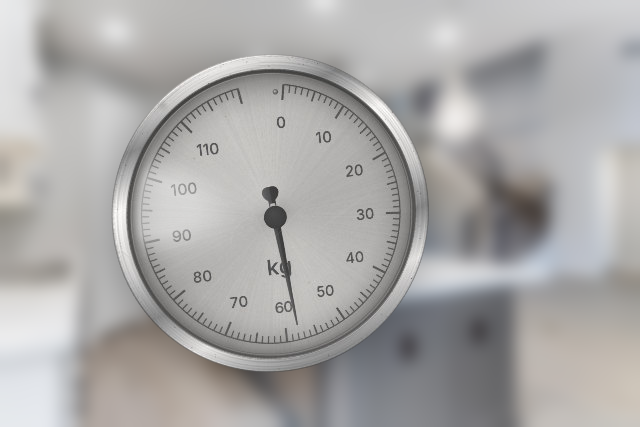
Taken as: {"value": 58, "unit": "kg"}
